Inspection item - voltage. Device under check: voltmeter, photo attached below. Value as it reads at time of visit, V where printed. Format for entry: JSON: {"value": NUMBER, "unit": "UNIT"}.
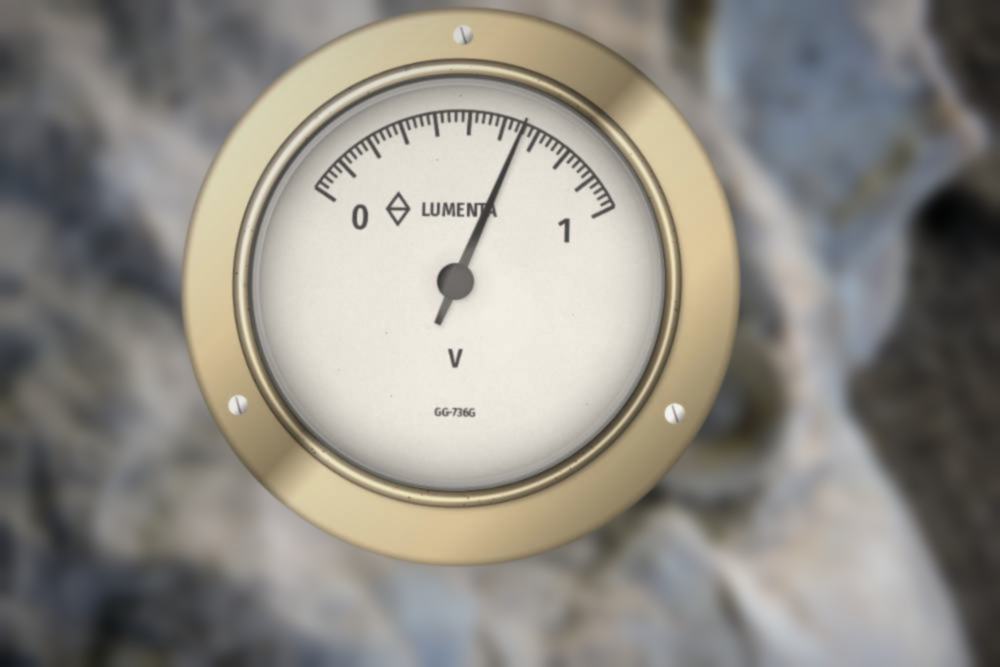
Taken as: {"value": 0.66, "unit": "V"}
